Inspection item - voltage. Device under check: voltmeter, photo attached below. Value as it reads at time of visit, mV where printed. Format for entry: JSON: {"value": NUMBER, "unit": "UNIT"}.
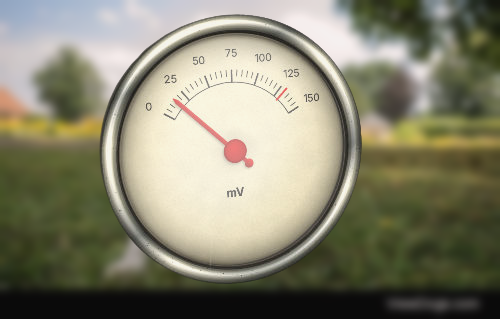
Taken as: {"value": 15, "unit": "mV"}
